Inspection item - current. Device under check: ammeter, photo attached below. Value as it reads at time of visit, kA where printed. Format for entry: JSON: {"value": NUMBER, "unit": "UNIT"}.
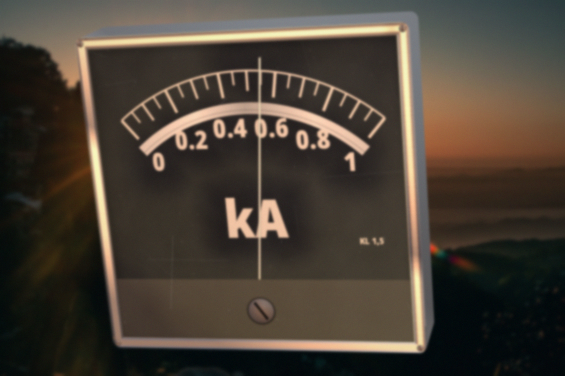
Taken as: {"value": 0.55, "unit": "kA"}
